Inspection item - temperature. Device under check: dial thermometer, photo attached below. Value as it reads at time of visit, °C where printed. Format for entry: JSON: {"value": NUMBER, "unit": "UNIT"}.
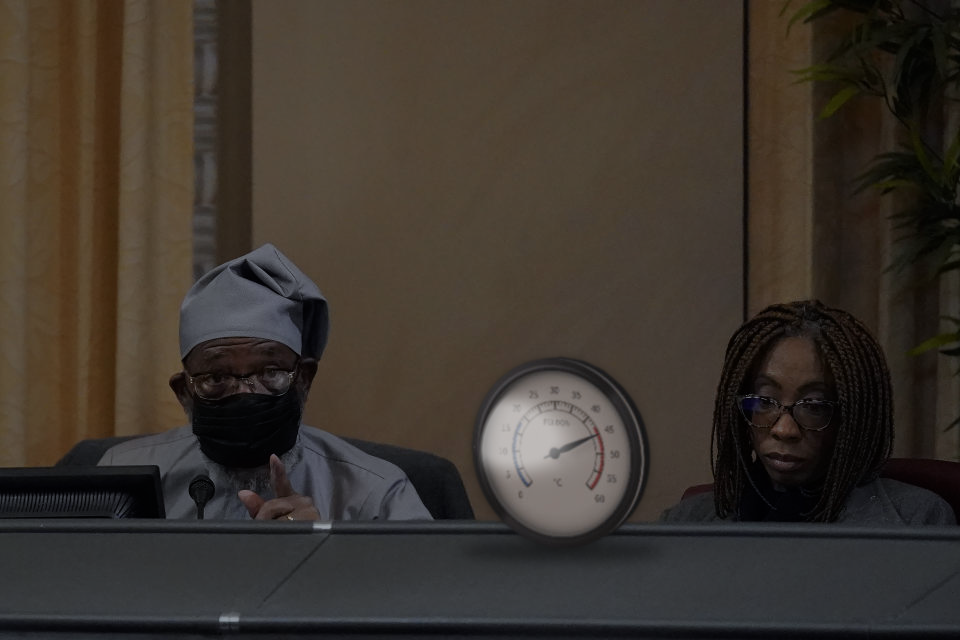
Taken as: {"value": 45, "unit": "°C"}
